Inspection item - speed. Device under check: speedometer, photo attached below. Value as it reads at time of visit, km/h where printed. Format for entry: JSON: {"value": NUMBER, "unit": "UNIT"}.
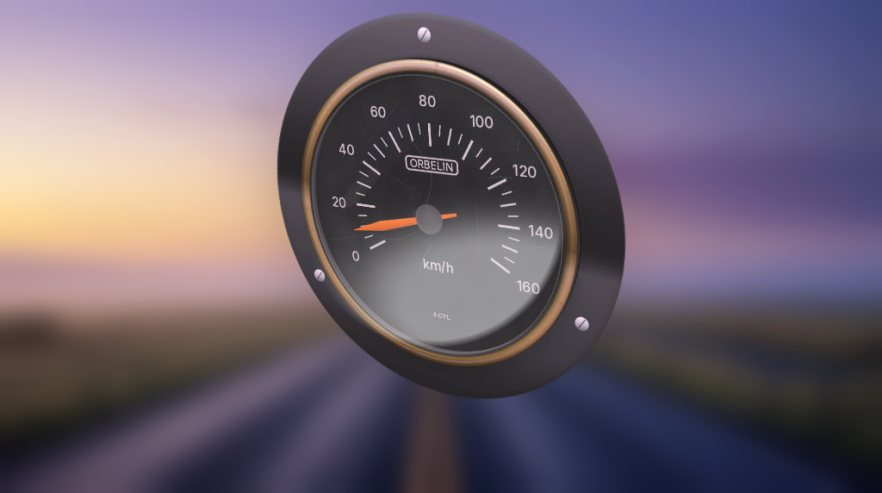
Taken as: {"value": 10, "unit": "km/h"}
